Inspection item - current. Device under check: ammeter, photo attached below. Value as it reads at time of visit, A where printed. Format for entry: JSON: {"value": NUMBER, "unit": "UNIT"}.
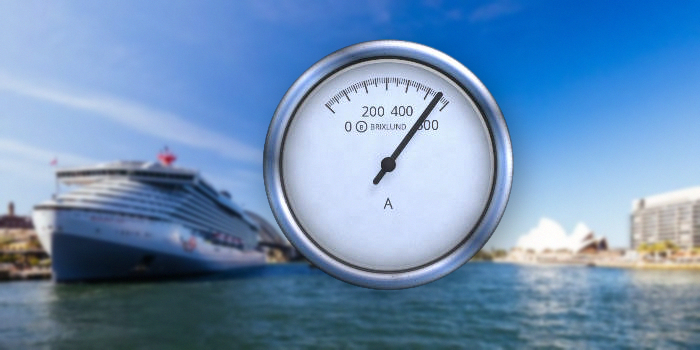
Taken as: {"value": 550, "unit": "A"}
